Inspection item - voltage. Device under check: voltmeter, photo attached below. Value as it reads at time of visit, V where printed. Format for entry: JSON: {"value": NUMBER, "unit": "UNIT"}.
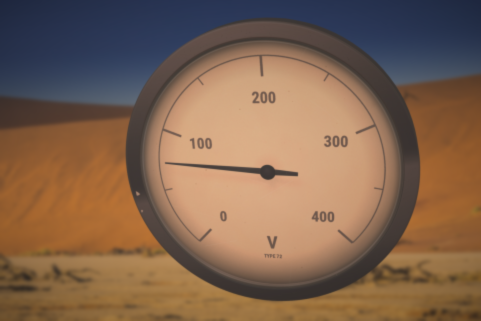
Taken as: {"value": 75, "unit": "V"}
